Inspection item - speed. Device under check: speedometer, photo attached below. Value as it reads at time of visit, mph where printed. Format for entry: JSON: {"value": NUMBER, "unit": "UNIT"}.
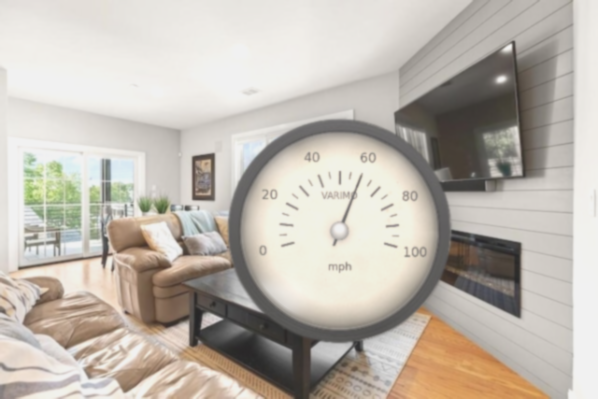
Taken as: {"value": 60, "unit": "mph"}
